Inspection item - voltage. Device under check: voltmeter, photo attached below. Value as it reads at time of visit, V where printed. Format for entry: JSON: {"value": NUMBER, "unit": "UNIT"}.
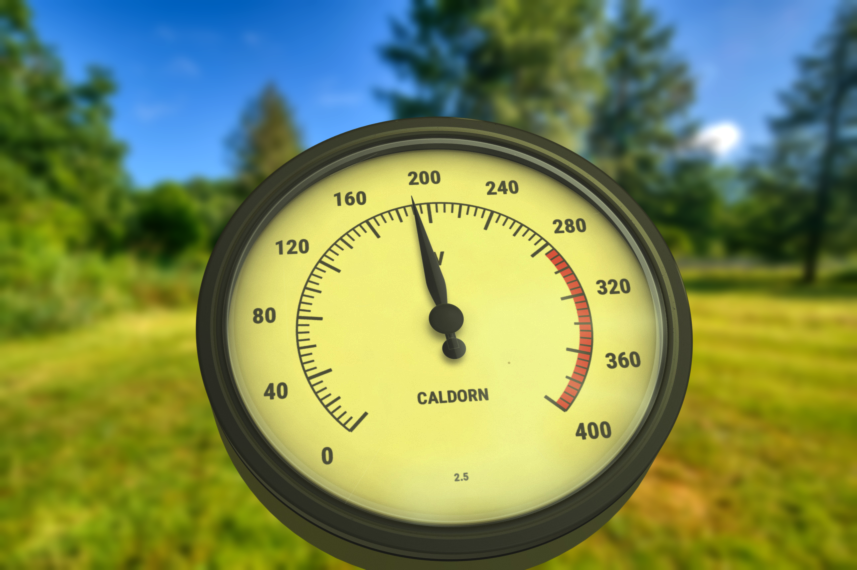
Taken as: {"value": 190, "unit": "V"}
